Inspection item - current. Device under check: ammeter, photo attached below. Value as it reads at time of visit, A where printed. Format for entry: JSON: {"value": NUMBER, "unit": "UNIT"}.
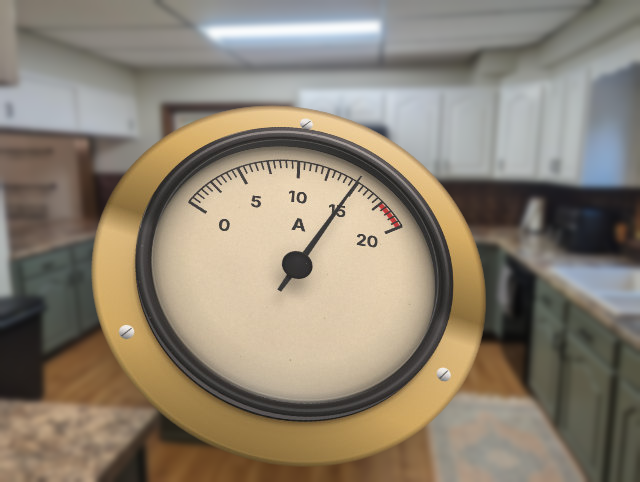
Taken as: {"value": 15, "unit": "A"}
